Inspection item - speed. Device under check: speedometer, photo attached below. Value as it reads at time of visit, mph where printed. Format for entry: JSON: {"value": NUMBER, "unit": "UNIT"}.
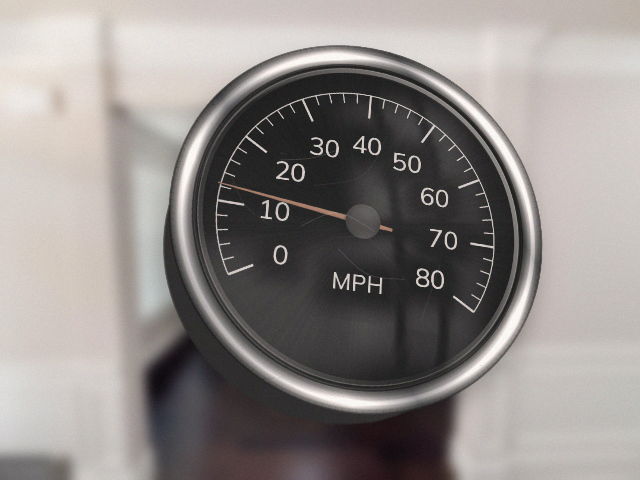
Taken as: {"value": 12, "unit": "mph"}
